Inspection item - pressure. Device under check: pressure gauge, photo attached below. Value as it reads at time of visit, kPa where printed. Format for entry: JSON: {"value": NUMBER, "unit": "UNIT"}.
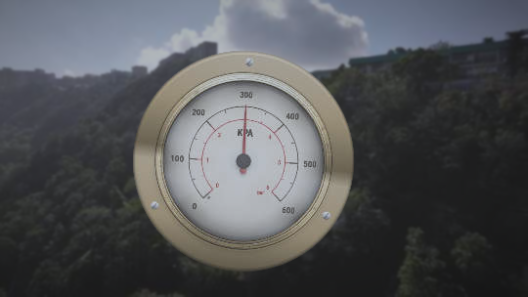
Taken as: {"value": 300, "unit": "kPa"}
